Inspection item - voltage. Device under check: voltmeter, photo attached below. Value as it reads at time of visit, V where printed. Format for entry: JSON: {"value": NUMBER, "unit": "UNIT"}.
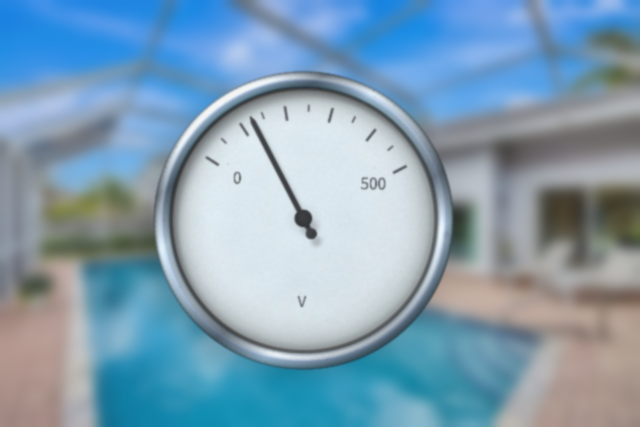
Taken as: {"value": 125, "unit": "V"}
